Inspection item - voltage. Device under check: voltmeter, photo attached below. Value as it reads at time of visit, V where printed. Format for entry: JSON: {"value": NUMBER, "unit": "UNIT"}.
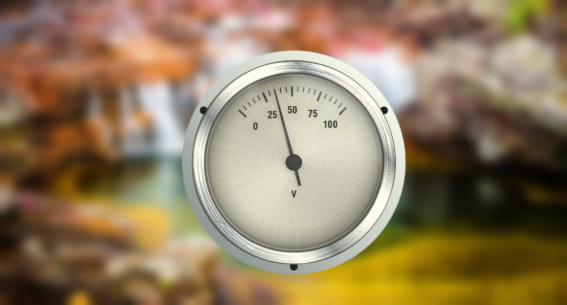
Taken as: {"value": 35, "unit": "V"}
